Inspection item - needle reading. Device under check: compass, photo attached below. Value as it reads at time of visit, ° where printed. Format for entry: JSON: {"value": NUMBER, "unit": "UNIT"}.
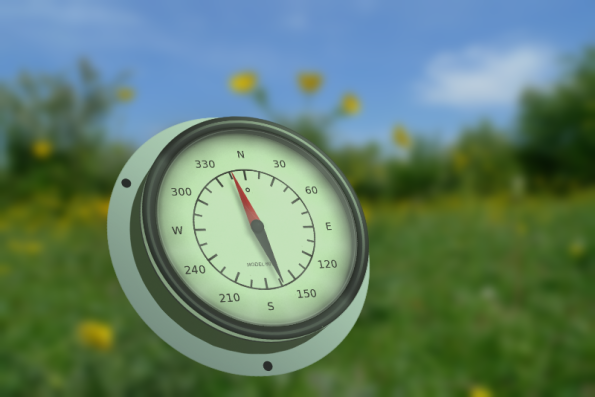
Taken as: {"value": 345, "unit": "°"}
